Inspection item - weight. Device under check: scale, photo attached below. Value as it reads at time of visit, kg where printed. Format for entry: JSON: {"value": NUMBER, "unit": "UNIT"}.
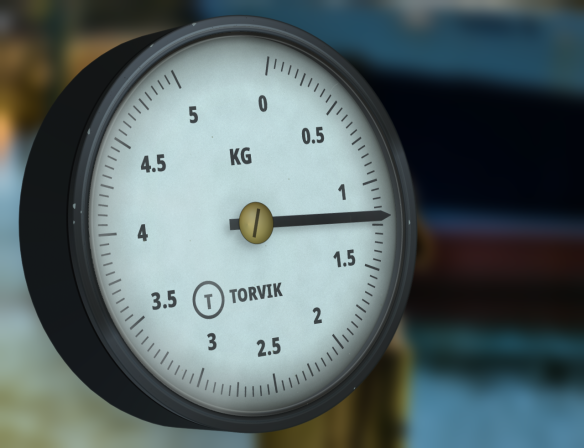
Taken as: {"value": 1.2, "unit": "kg"}
